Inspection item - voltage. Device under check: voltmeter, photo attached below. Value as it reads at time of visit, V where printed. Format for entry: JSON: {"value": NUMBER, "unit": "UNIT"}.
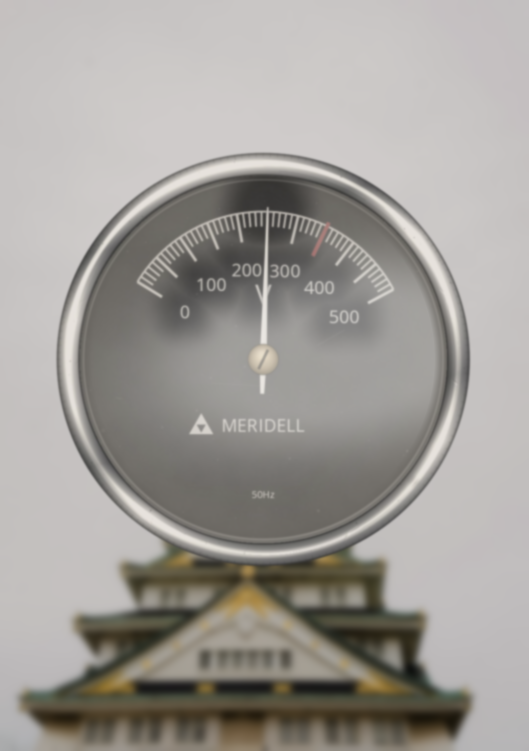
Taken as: {"value": 250, "unit": "V"}
